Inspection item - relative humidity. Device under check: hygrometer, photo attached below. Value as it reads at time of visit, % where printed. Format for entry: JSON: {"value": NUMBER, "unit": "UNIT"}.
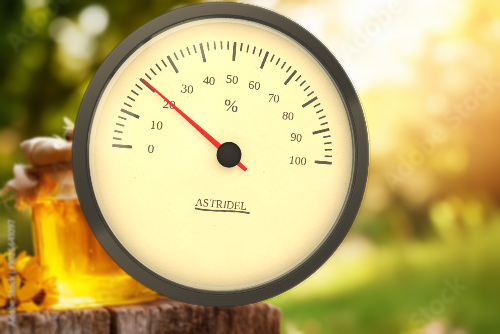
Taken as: {"value": 20, "unit": "%"}
